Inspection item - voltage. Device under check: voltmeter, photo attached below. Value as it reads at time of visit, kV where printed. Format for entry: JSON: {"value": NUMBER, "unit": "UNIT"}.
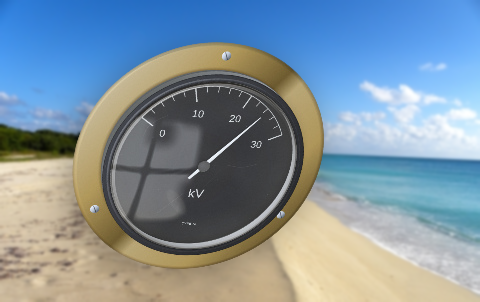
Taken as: {"value": 24, "unit": "kV"}
